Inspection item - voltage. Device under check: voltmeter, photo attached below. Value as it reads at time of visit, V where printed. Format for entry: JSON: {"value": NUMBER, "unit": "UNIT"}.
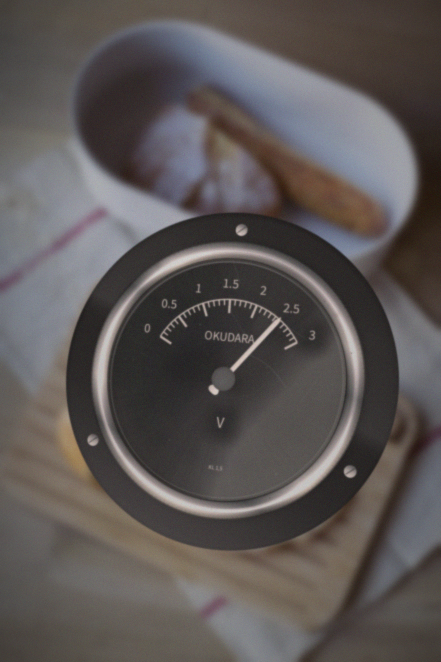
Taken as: {"value": 2.5, "unit": "V"}
